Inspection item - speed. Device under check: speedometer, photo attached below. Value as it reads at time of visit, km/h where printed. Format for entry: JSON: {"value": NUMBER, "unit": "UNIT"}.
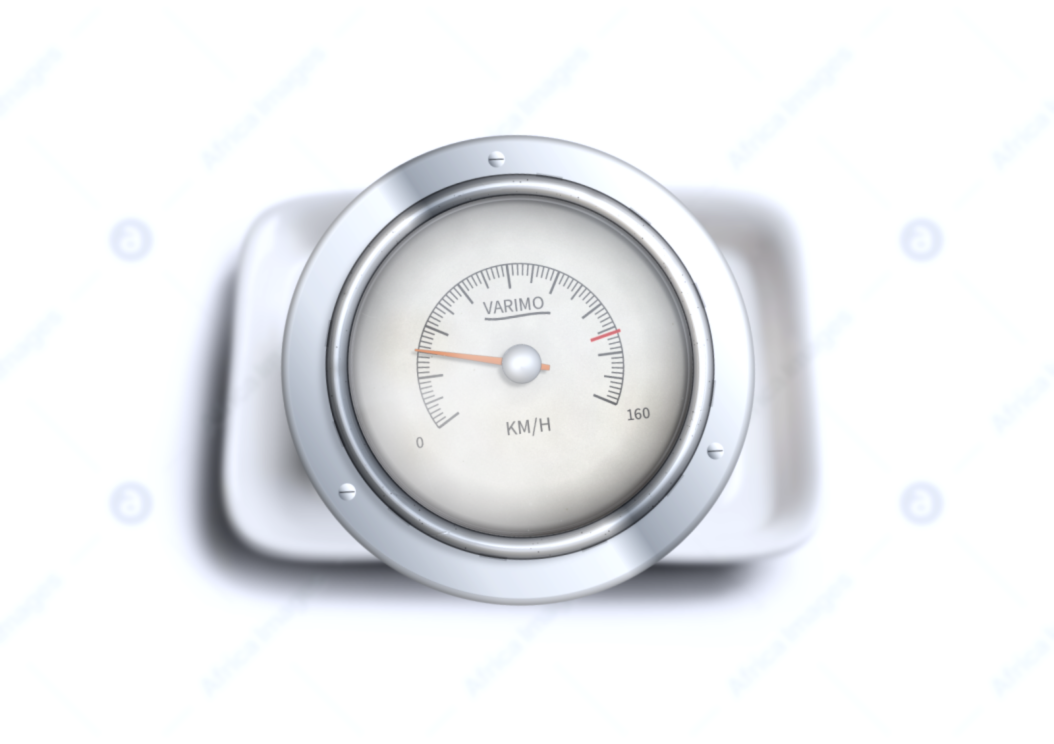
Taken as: {"value": 30, "unit": "km/h"}
